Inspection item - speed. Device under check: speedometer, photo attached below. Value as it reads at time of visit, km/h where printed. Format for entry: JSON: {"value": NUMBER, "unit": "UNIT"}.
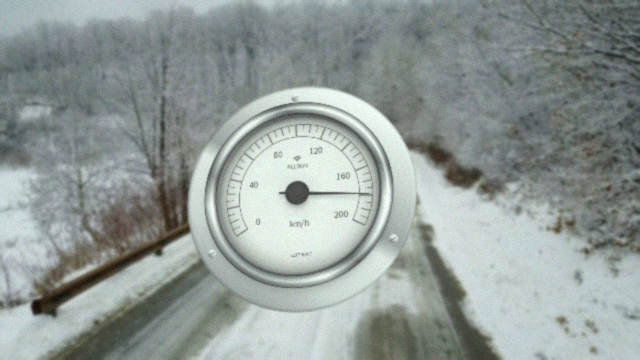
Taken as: {"value": 180, "unit": "km/h"}
